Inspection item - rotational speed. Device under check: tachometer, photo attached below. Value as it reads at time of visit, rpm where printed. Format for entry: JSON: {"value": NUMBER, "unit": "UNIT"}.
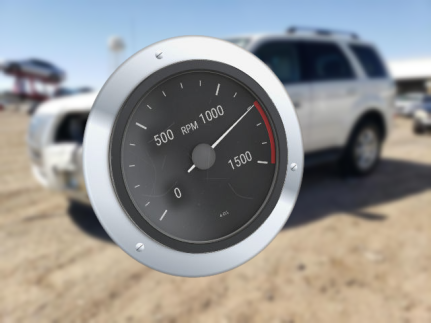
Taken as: {"value": 1200, "unit": "rpm"}
